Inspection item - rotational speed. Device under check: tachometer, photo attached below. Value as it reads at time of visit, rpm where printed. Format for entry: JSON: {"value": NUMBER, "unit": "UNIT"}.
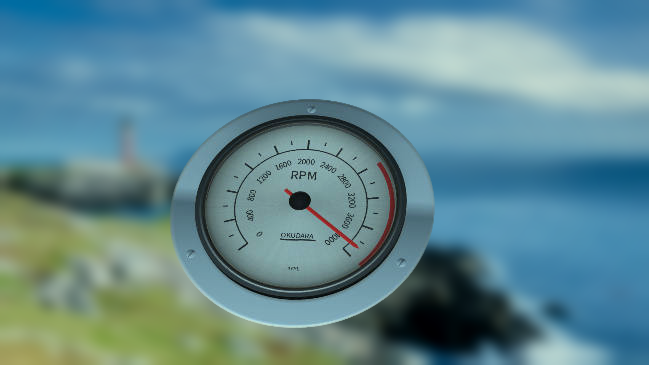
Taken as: {"value": 3900, "unit": "rpm"}
